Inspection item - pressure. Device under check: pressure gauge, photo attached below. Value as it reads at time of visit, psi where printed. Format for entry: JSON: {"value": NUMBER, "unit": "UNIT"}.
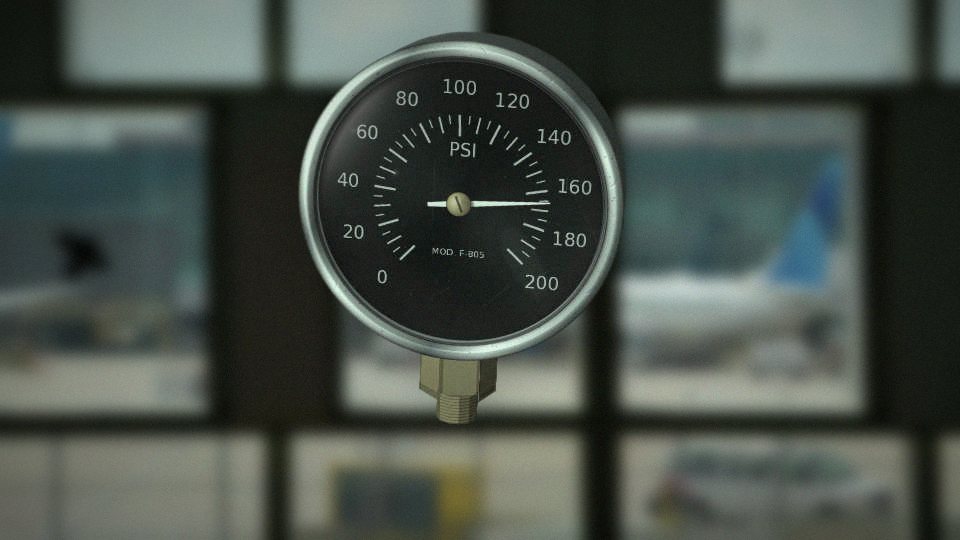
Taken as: {"value": 165, "unit": "psi"}
